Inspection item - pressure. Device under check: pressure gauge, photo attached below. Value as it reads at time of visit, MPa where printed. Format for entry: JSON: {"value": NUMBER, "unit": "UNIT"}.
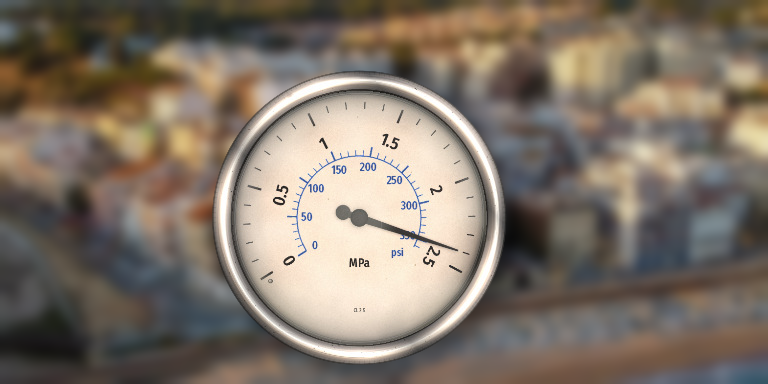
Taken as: {"value": 2.4, "unit": "MPa"}
